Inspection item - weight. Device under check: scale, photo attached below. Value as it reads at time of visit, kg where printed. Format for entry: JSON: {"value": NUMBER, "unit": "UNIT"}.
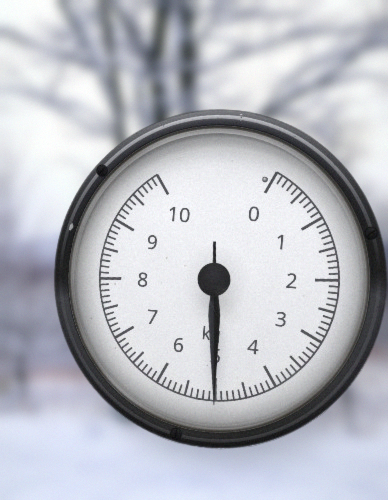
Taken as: {"value": 5, "unit": "kg"}
